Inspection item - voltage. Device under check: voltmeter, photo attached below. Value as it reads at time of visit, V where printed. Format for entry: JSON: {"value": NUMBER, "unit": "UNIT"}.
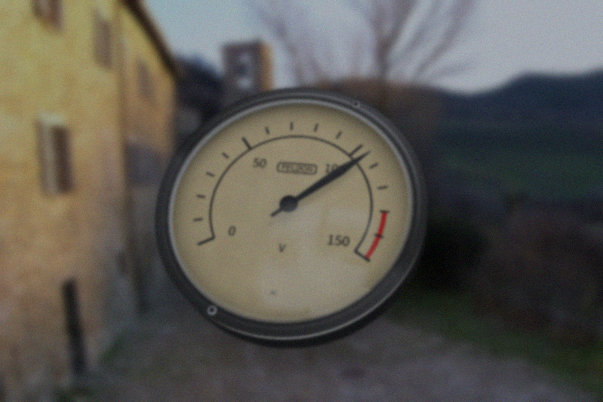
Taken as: {"value": 105, "unit": "V"}
